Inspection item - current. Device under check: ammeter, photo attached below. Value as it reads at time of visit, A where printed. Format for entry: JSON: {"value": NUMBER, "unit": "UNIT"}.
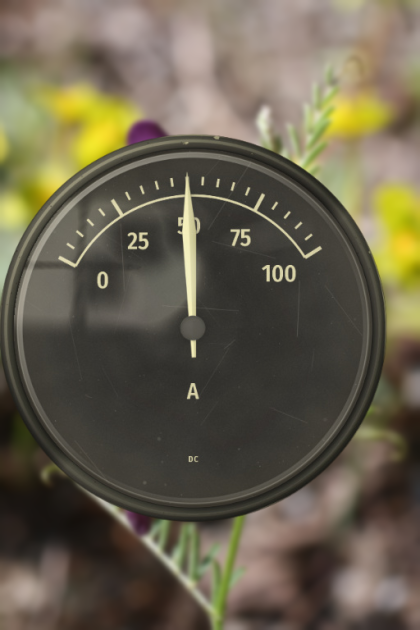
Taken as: {"value": 50, "unit": "A"}
